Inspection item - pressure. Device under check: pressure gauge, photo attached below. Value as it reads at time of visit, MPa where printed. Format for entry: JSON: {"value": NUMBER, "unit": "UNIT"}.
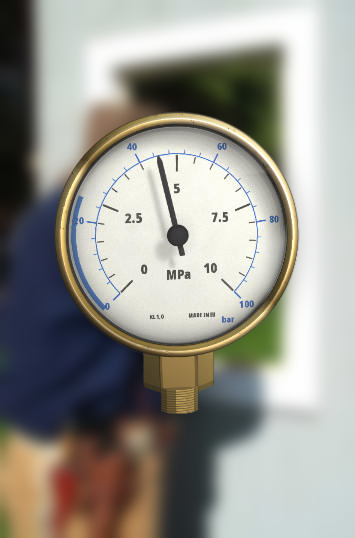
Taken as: {"value": 4.5, "unit": "MPa"}
